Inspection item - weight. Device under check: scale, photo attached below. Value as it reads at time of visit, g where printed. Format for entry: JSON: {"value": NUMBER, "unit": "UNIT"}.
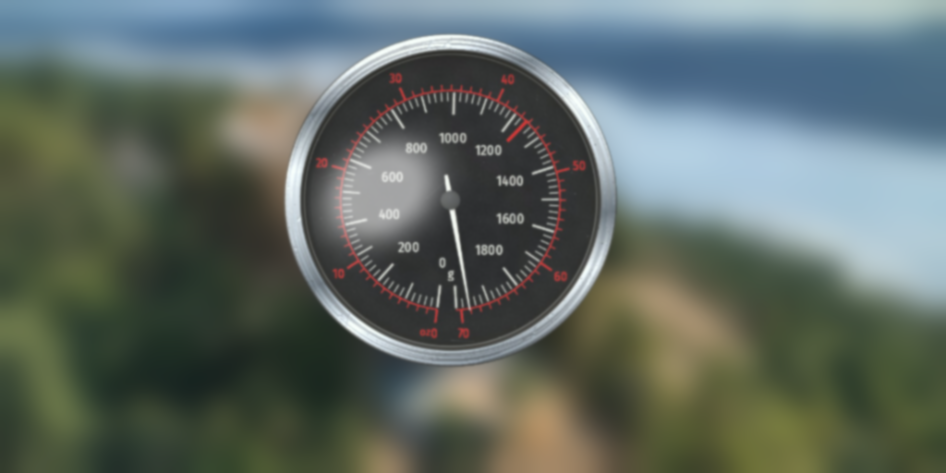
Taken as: {"value": 1960, "unit": "g"}
